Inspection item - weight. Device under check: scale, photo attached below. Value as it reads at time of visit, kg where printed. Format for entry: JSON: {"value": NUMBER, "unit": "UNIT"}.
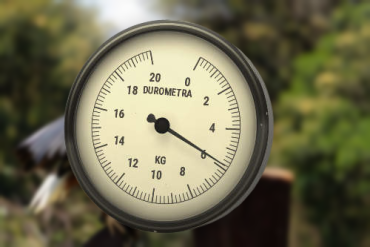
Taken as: {"value": 5.8, "unit": "kg"}
